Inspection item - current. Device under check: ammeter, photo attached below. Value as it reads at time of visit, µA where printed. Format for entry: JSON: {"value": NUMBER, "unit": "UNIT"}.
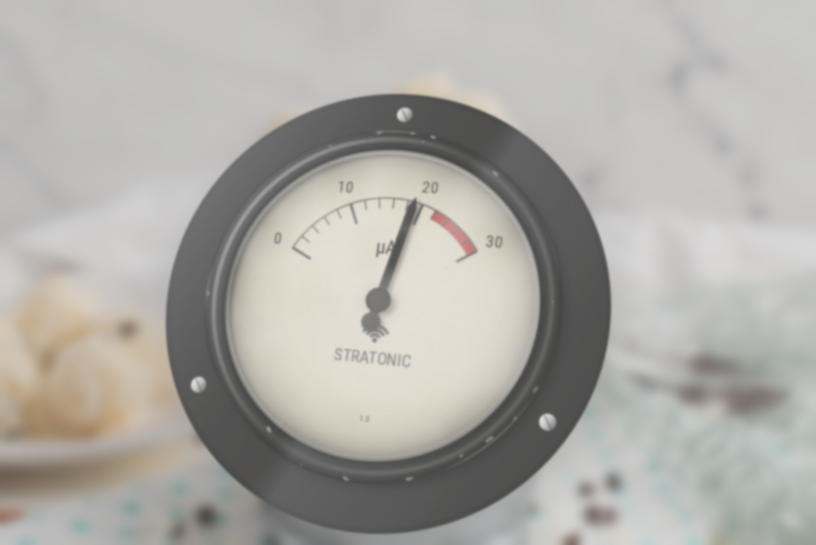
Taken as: {"value": 19, "unit": "µA"}
